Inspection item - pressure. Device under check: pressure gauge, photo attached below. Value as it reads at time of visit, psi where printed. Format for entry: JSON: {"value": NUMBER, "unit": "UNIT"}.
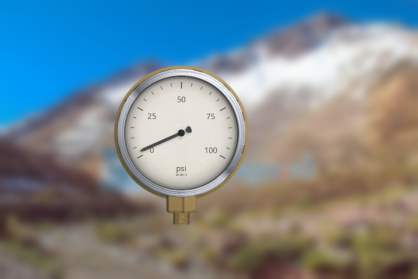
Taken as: {"value": 2.5, "unit": "psi"}
